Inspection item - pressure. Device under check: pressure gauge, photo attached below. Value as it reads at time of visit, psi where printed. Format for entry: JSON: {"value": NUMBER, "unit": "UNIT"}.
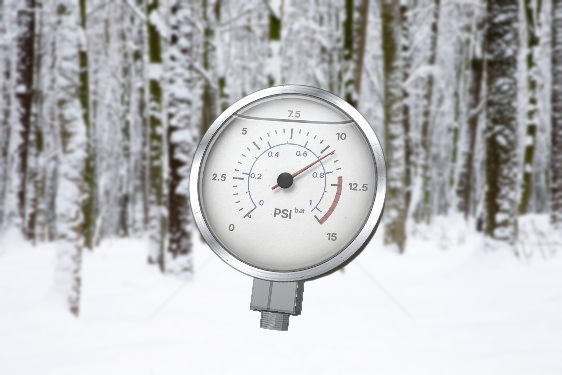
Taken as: {"value": 10.5, "unit": "psi"}
